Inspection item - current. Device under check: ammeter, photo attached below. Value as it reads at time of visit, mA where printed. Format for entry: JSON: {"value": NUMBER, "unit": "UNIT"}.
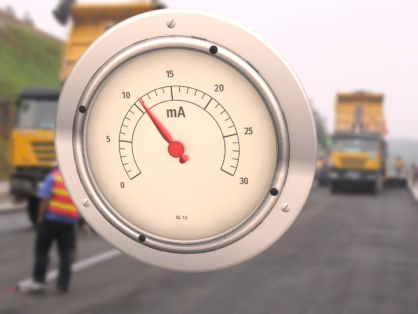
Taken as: {"value": 11, "unit": "mA"}
